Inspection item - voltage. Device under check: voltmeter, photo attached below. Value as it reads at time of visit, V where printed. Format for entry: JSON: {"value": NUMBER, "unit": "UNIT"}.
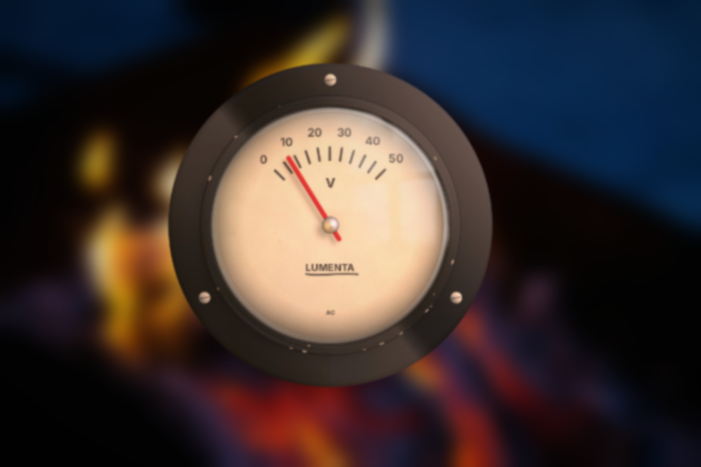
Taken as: {"value": 7.5, "unit": "V"}
